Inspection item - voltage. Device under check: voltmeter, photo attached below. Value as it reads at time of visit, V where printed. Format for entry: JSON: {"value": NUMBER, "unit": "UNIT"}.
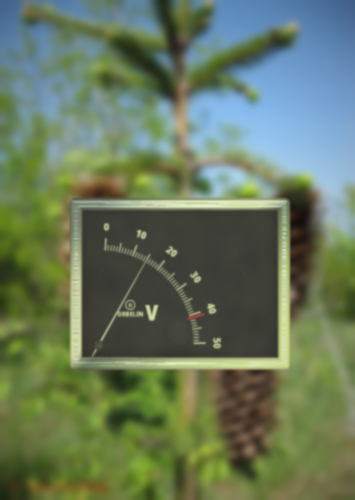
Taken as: {"value": 15, "unit": "V"}
